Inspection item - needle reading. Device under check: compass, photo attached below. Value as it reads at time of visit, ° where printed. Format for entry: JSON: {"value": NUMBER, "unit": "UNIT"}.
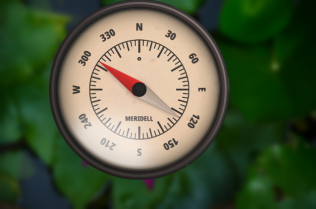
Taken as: {"value": 305, "unit": "°"}
